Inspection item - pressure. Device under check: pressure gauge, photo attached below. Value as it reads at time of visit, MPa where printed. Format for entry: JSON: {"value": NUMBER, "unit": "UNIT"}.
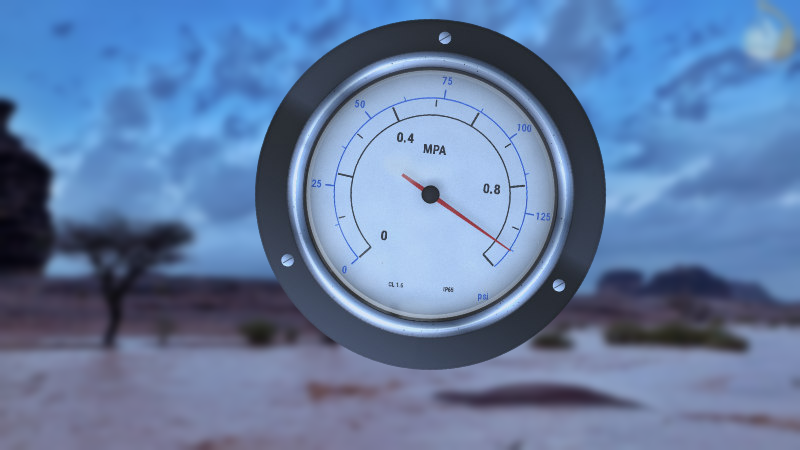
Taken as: {"value": 0.95, "unit": "MPa"}
